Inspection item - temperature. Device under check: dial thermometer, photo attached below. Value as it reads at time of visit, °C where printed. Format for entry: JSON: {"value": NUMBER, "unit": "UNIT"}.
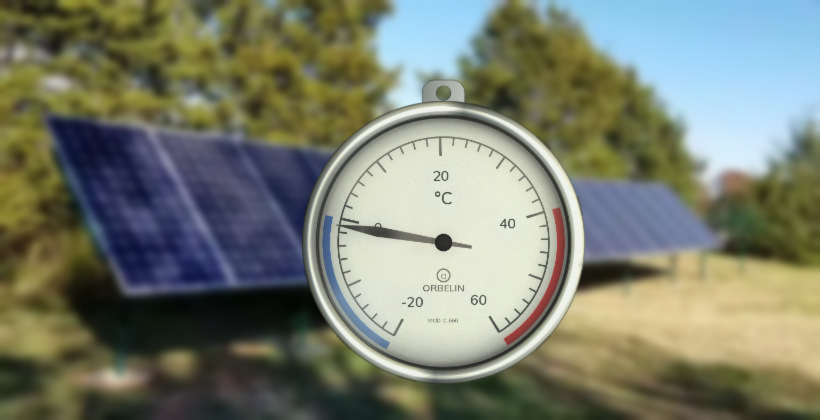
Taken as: {"value": -1, "unit": "°C"}
